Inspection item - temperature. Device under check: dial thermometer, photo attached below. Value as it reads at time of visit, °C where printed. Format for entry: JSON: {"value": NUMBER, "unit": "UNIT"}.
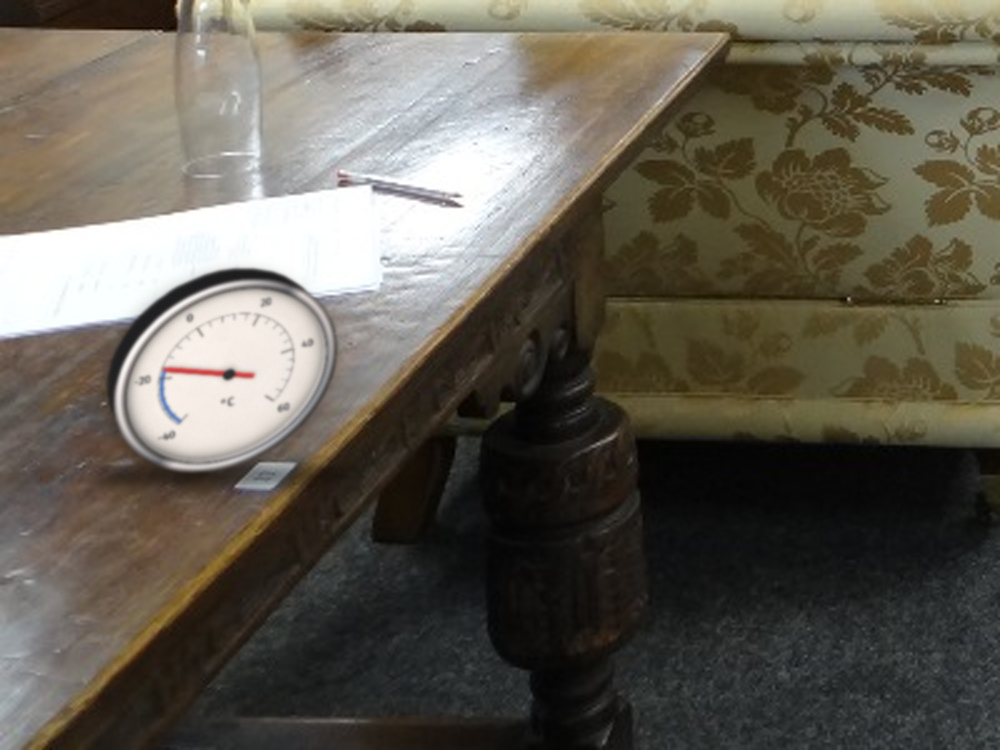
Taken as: {"value": -16, "unit": "°C"}
